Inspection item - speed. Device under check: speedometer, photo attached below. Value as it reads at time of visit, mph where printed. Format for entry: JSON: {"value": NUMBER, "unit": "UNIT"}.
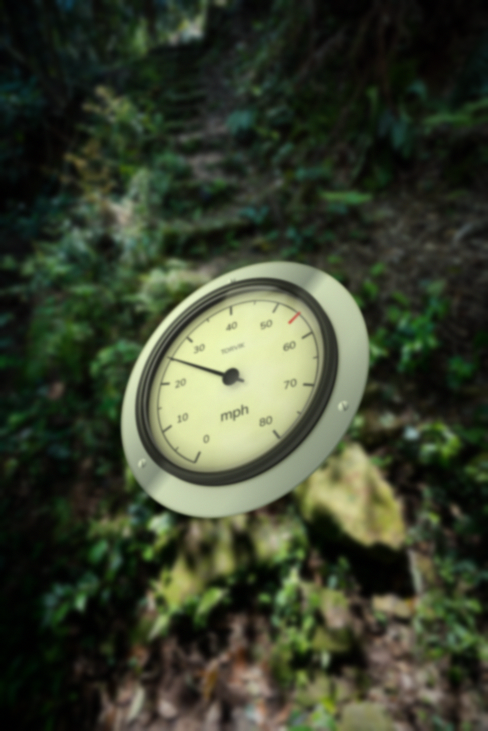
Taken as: {"value": 25, "unit": "mph"}
